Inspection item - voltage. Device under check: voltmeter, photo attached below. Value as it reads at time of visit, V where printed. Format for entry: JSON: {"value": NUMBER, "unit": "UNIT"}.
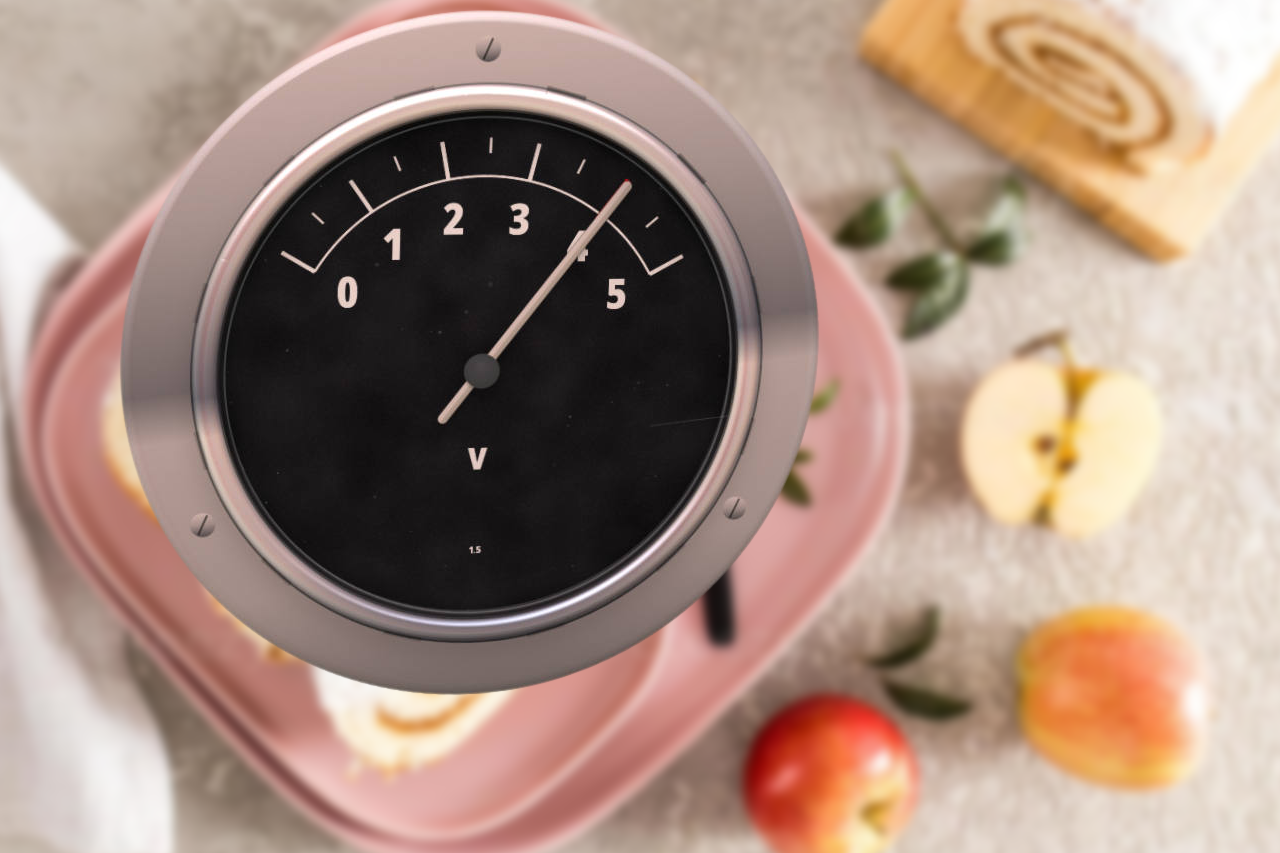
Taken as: {"value": 4, "unit": "V"}
